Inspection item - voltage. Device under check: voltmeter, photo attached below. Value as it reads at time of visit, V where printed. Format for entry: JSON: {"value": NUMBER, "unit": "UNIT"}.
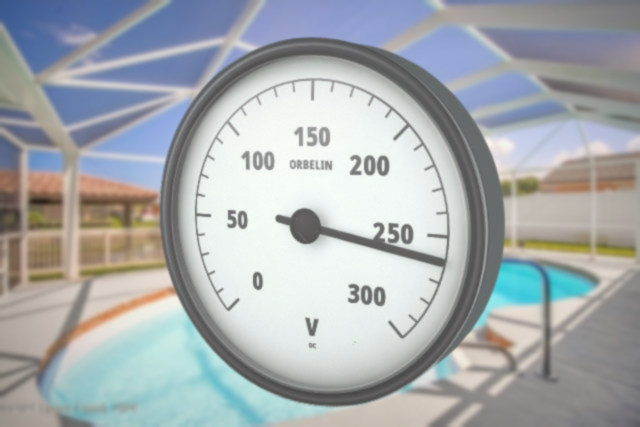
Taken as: {"value": 260, "unit": "V"}
